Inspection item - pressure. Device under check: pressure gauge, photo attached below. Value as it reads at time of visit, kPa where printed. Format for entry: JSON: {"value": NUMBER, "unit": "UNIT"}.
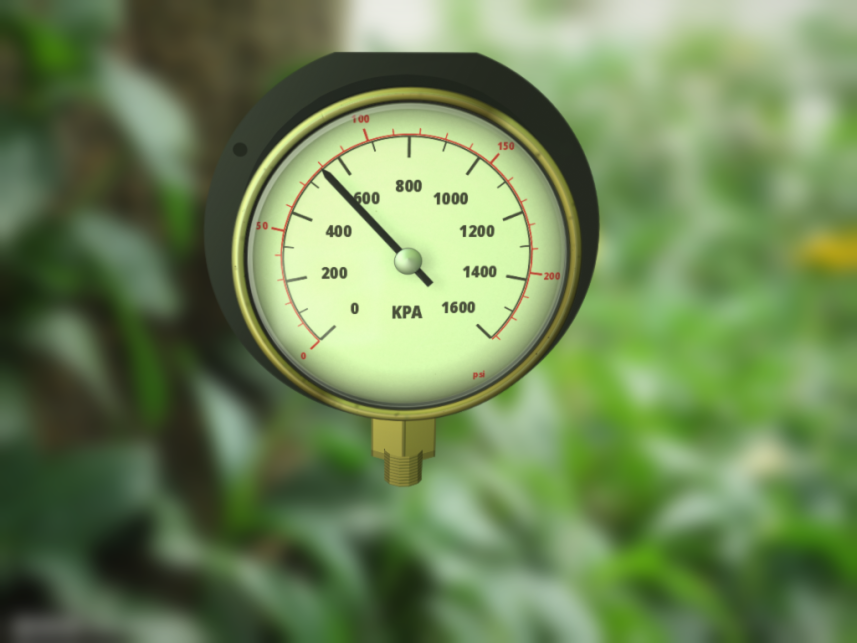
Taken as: {"value": 550, "unit": "kPa"}
